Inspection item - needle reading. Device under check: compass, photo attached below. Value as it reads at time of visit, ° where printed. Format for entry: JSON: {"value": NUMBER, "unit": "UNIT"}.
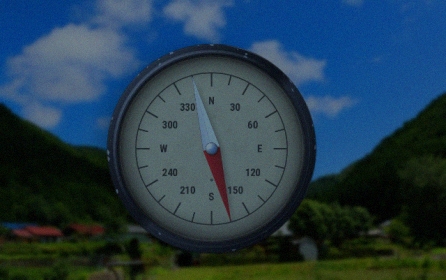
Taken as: {"value": 165, "unit": "°"}
